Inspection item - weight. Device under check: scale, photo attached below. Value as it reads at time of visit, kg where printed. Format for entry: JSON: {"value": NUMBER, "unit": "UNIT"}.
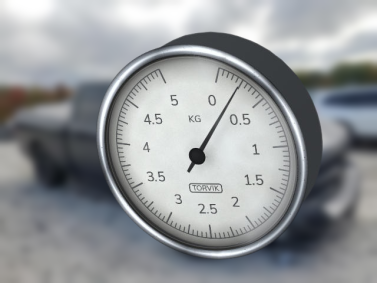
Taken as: {"value": 0.25, "unit": "kg"}
